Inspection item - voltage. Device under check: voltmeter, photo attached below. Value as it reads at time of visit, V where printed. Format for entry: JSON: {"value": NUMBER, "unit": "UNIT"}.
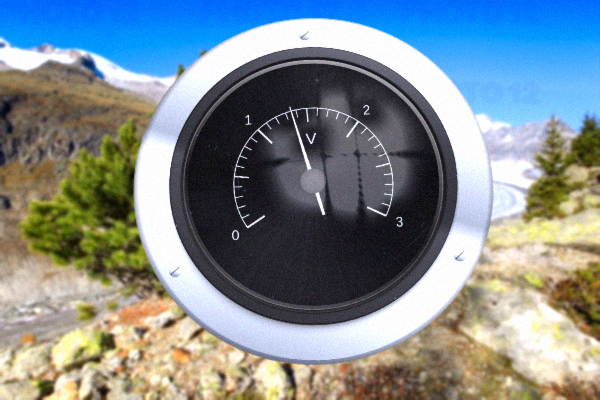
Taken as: {"value": 1.35, "unit": "V"}
